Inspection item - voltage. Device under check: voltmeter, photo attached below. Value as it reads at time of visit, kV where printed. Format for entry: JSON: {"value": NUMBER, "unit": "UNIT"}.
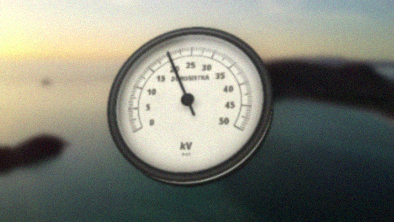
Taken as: {"value": 20, "unit": "kV"}
